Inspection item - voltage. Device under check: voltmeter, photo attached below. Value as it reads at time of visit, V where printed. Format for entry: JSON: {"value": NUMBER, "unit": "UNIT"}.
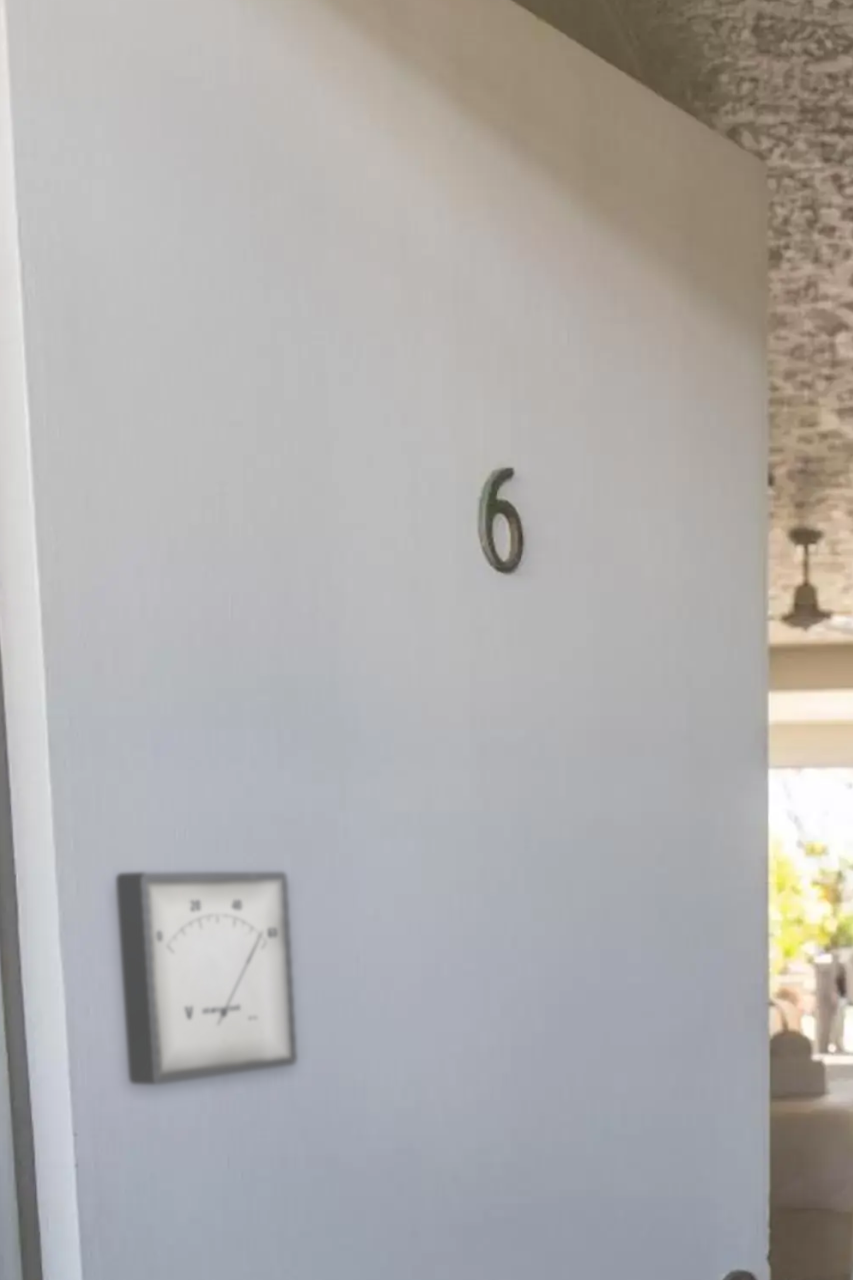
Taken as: {"value": 55, "unit": "V"}
